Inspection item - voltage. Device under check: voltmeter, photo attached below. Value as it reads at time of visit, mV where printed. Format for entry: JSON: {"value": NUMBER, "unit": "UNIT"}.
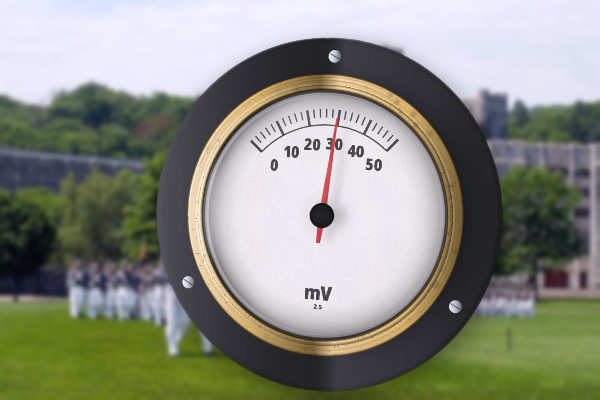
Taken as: {"value": 30, "unit": "mV"}
